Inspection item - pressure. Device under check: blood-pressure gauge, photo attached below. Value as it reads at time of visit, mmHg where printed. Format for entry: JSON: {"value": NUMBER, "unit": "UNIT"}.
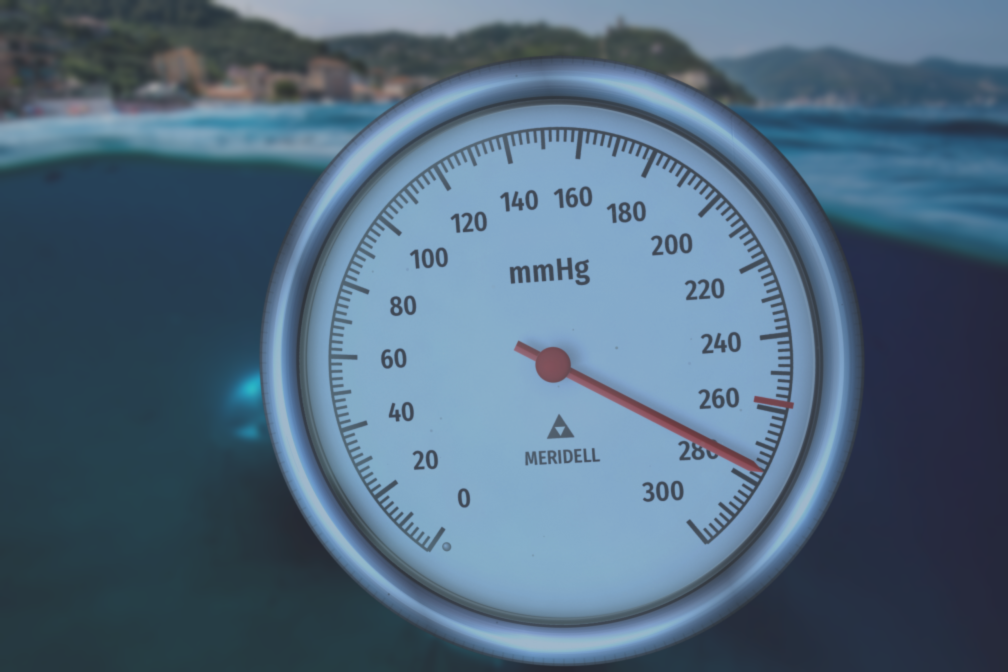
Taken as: {"value": 276, "unit": "mmHg"}
